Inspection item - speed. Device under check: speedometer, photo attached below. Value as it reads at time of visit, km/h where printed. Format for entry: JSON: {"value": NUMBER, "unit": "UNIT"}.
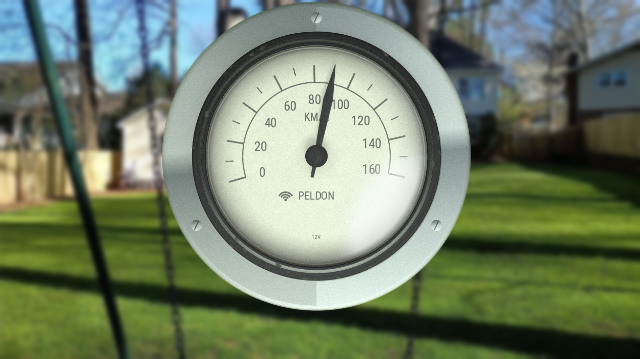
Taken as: {"value": 90, "unit": "km/h"}
